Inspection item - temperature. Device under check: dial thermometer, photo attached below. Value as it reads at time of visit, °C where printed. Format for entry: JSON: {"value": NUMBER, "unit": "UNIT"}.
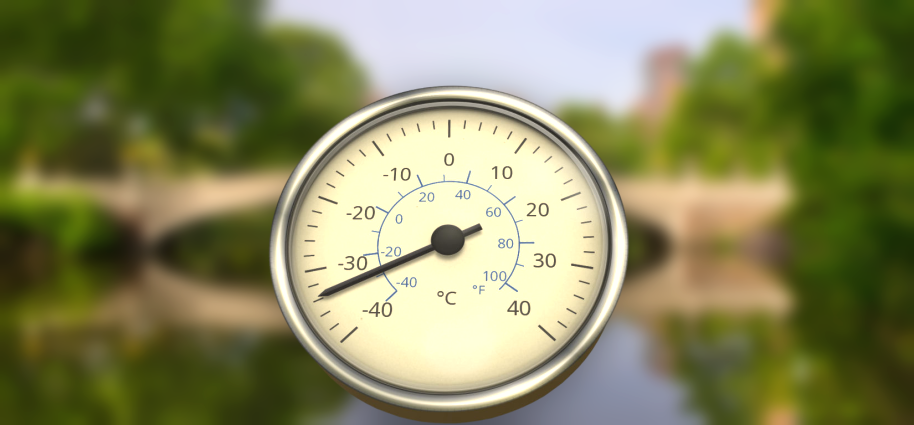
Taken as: {"value": -34, "unit": "°C"}
